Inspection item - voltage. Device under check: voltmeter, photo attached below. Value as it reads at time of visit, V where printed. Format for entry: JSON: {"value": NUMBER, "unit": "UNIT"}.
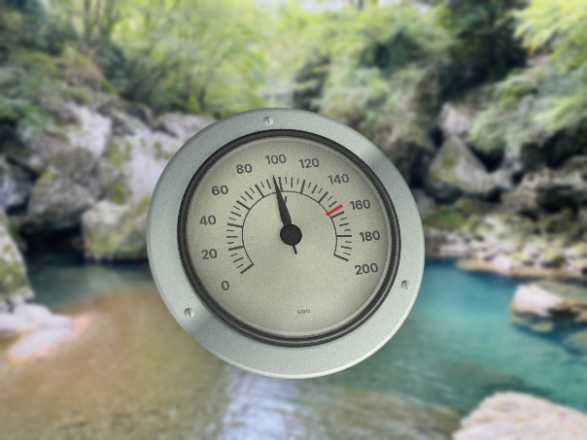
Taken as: {"value": 95, "unit": "V"}
